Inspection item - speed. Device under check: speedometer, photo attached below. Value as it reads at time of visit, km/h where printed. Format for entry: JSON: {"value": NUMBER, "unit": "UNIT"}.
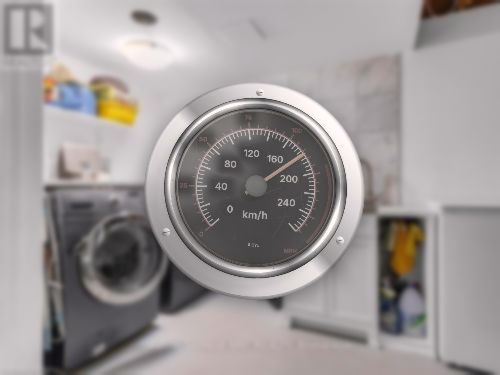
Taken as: {"value": 180, "unit": "km/h"}
